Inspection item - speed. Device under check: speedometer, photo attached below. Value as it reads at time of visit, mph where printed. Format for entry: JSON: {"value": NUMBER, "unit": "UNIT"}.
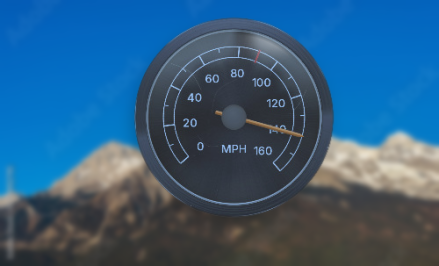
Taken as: {"value": 140, "unit": "mph"}
